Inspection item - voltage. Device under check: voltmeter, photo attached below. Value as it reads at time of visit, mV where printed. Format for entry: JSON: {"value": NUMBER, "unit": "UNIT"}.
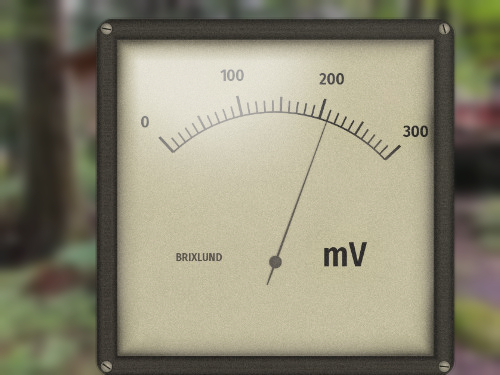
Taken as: {"value": 210, "unit": "mV"}
